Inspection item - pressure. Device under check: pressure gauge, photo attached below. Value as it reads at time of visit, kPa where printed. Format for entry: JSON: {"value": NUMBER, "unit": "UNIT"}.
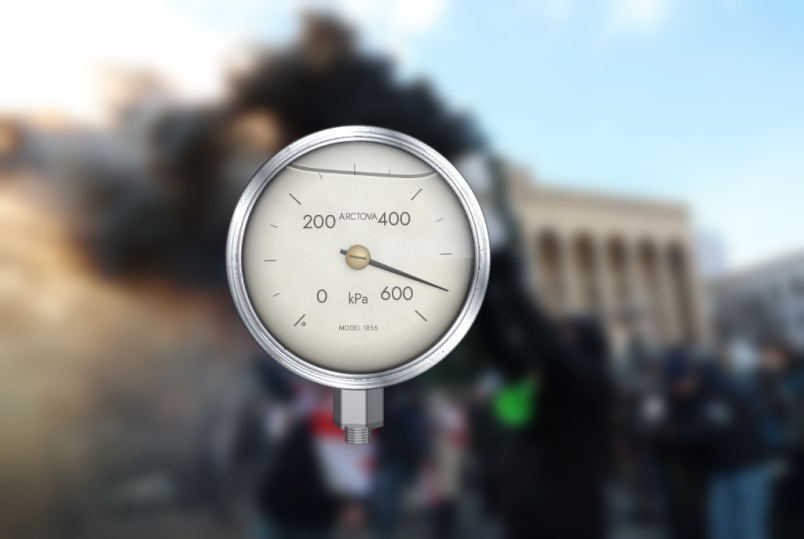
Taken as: {"value": 550, "unit": "kPa"}
